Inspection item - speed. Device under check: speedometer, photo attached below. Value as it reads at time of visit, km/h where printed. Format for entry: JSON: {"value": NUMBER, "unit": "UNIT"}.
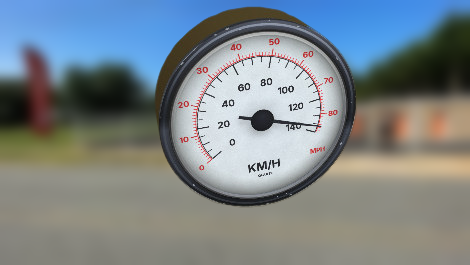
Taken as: {"value": 135, "unit": "km/h"}
